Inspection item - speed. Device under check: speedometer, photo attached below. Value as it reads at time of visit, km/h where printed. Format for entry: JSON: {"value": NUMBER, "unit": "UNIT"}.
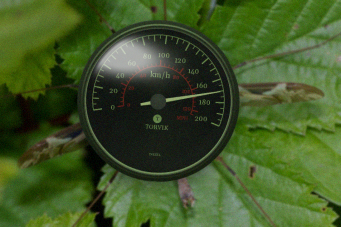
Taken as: {"value": 170, "unit": "km/h"}
